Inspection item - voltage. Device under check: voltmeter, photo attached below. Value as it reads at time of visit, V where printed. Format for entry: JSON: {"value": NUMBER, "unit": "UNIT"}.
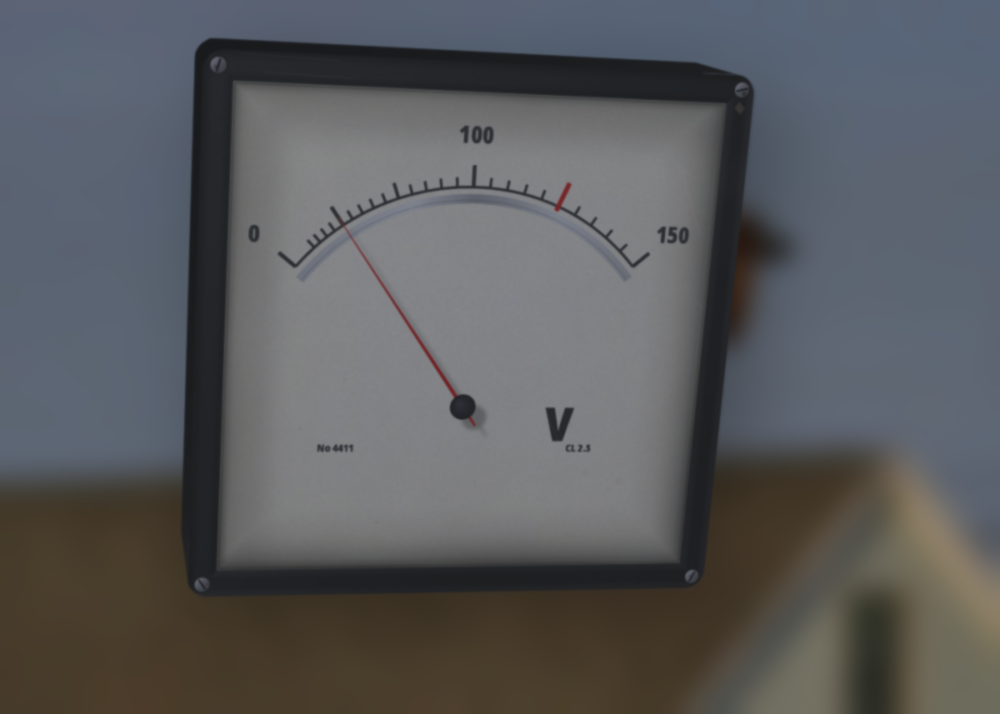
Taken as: {"value": 50, "unit": "V"}
